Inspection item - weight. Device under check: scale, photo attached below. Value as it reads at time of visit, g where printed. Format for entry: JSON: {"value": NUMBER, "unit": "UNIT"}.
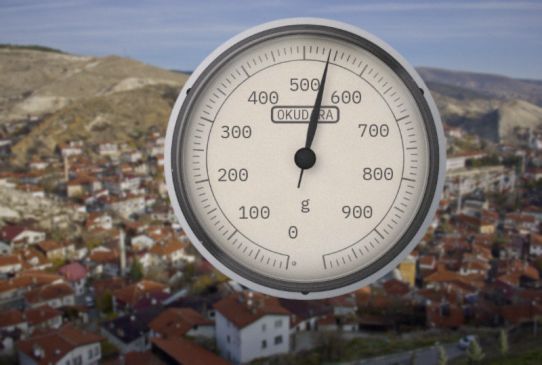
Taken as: {"value": 540, "unit": "g"}
